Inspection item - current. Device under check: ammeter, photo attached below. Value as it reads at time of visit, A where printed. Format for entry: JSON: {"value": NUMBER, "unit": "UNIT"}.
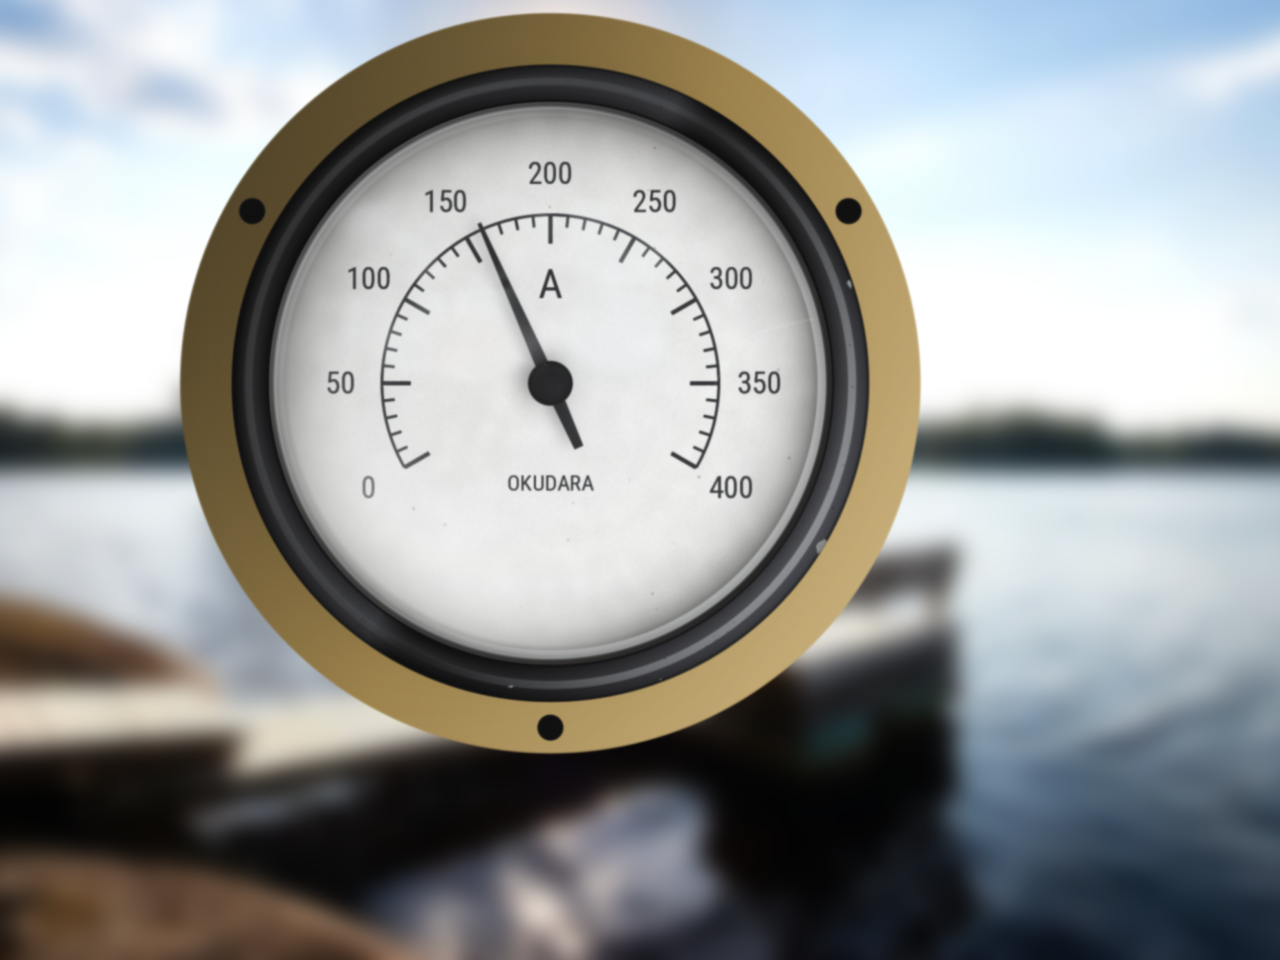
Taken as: {"value": 160, "unit": "A"}
